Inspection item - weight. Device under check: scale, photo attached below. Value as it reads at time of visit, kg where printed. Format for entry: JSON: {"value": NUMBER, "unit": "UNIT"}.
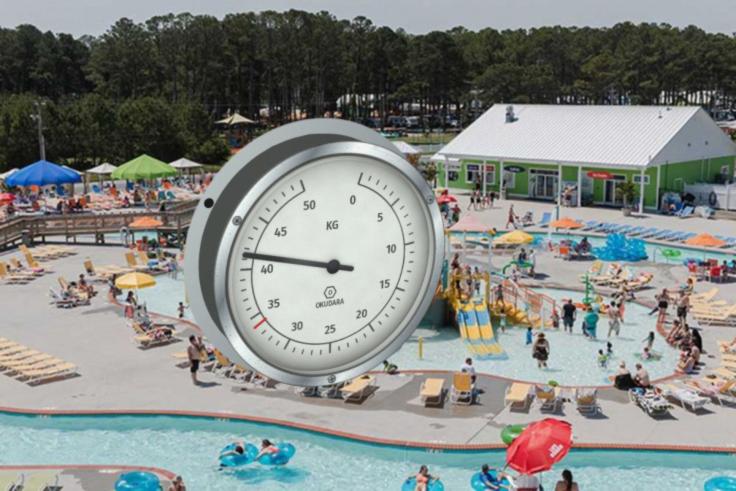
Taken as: {"value": 41.5, "unit": "kg"}
